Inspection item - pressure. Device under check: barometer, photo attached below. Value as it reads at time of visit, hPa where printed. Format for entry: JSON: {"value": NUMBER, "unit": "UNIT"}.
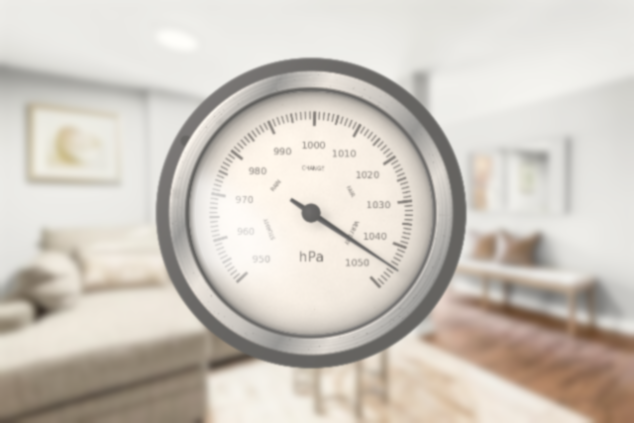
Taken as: {"value": 1045, "unit": "hPa"}
